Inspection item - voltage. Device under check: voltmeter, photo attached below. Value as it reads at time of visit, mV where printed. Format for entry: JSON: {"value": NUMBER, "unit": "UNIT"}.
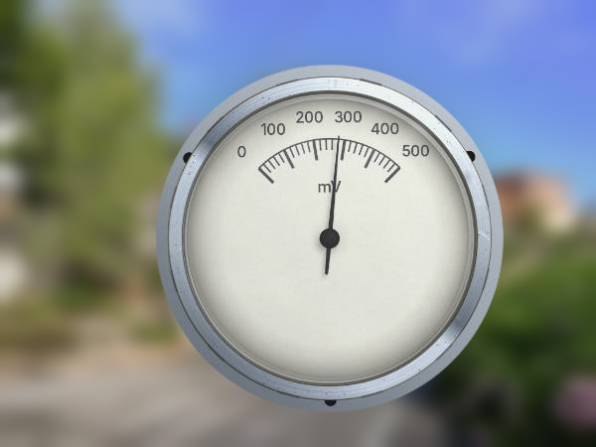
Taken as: {"value": 280, "unit": "mV"}
